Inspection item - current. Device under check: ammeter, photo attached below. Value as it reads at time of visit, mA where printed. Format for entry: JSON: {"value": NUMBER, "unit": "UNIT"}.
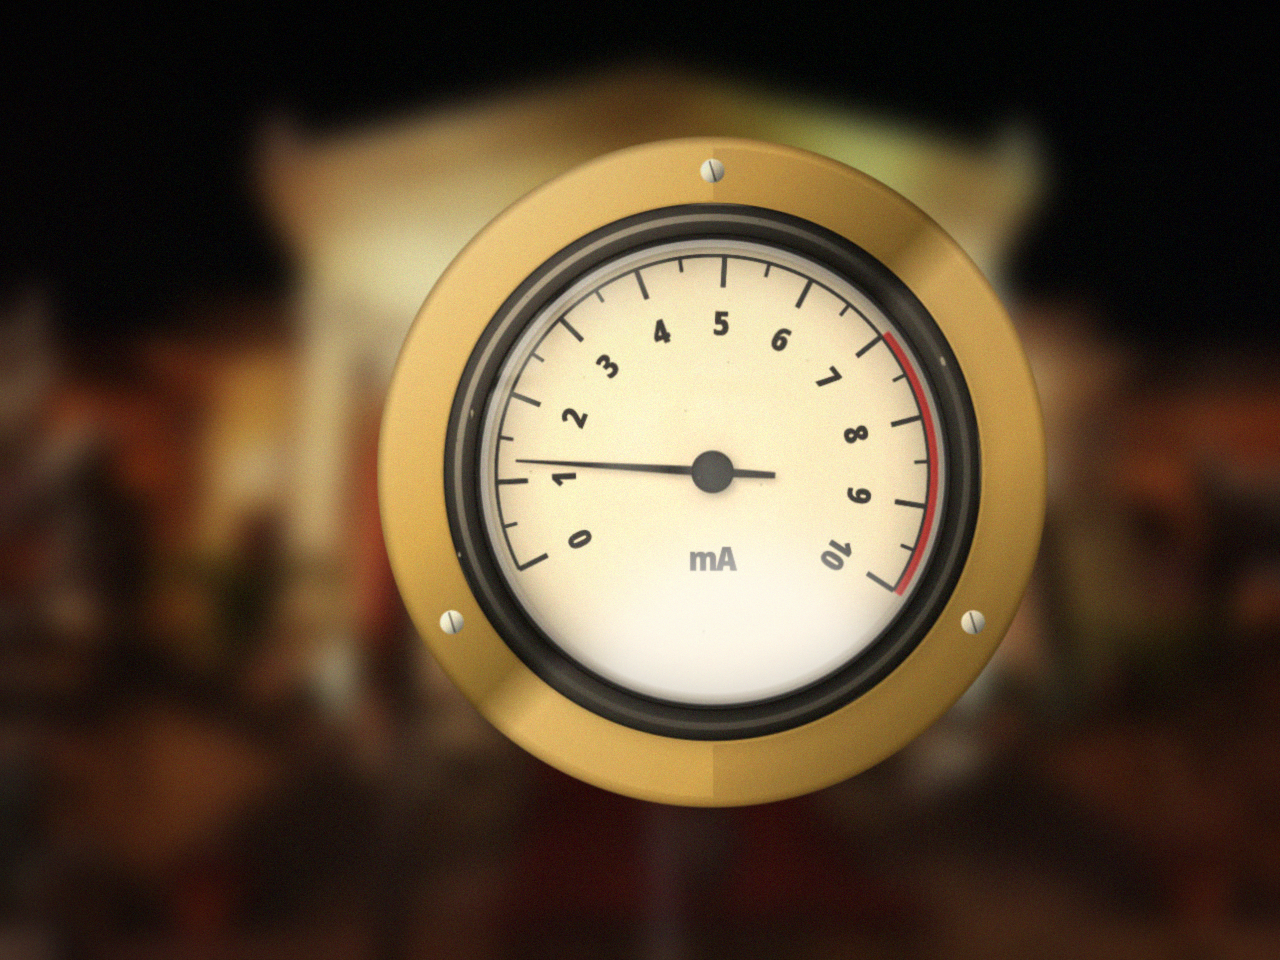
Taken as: {"value": 1.25, "unit": "mA"}
